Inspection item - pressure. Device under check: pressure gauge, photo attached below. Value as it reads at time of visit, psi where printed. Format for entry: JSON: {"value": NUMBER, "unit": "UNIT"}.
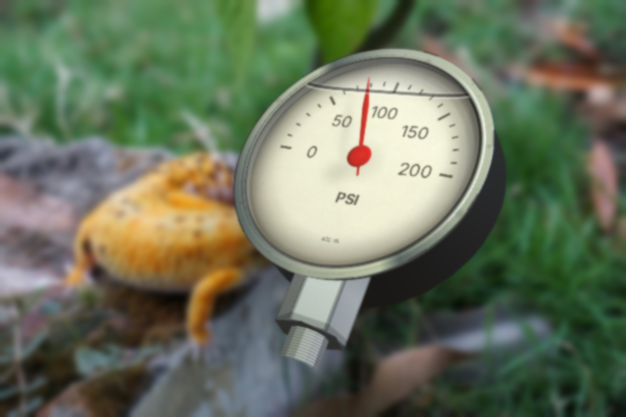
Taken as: {"value": 80, "unit": "psi"}
